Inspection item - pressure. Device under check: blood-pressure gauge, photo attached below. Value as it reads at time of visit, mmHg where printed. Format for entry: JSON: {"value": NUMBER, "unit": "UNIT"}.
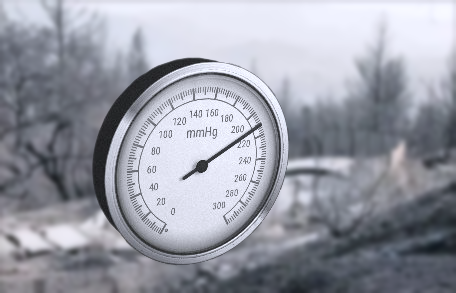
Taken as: {"value": 210, "unit": "mmHg"}
